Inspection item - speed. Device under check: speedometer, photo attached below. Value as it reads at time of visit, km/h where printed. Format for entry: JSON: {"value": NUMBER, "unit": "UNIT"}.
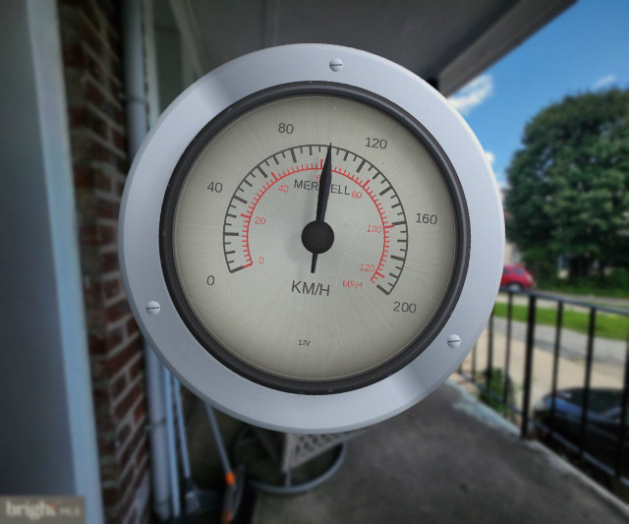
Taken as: {"value": 100, "unit": "km/h"}
